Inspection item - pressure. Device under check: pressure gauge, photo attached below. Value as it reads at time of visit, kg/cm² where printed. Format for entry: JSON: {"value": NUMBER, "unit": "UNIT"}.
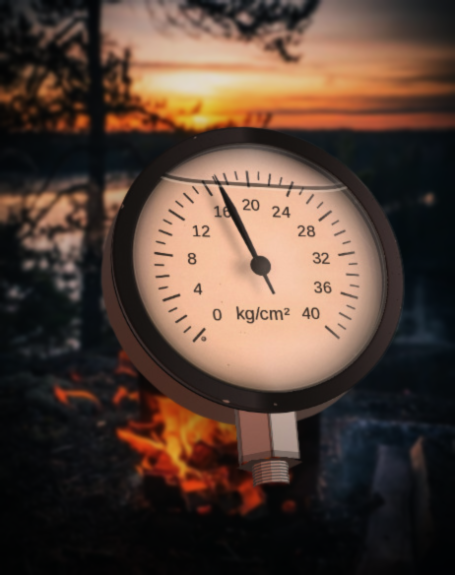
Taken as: {"value": 17, "unit": "kg/cm²"}
